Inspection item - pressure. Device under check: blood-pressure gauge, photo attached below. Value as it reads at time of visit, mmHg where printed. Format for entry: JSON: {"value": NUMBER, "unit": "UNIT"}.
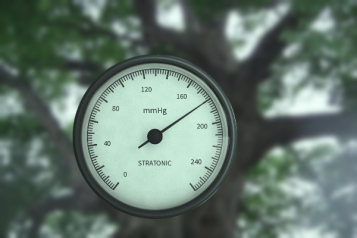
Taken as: {"value": 180, "unit": "mmHg"}
